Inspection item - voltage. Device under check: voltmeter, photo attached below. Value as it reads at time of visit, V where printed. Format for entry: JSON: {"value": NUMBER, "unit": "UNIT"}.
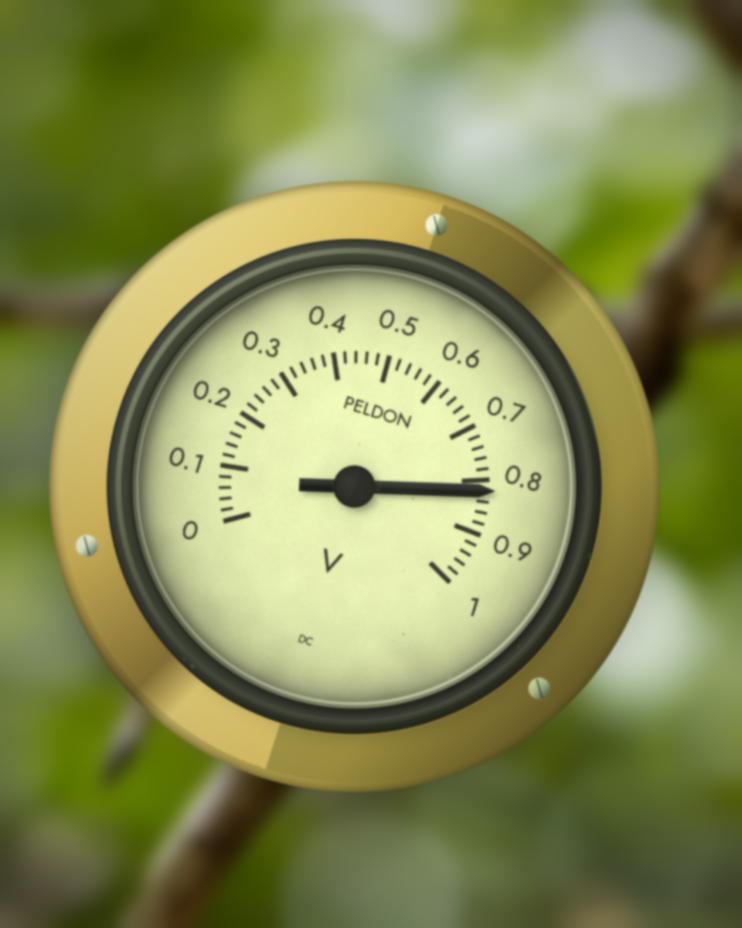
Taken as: {"value": 0.82, "unit": "V"}
